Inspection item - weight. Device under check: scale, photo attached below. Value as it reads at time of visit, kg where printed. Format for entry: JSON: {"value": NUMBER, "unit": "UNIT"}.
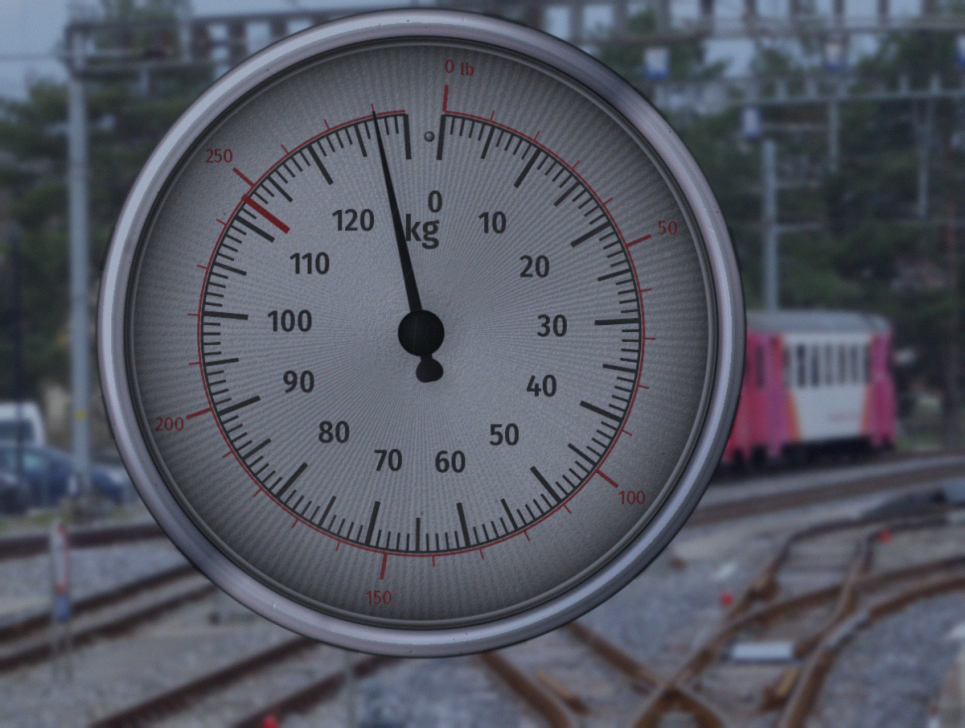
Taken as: {"value": 127, "unit": "kg"}
